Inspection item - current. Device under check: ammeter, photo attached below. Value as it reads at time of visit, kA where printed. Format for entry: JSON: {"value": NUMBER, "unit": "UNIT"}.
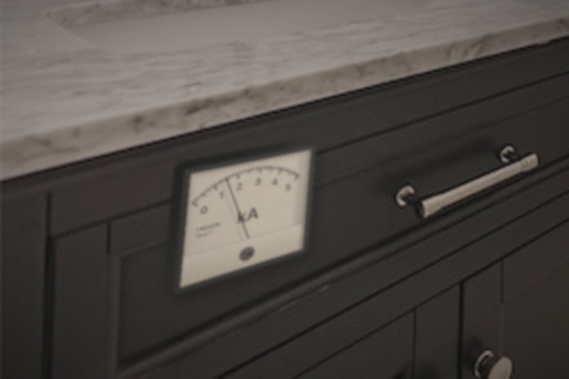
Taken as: {"value": 1.5, "unit": "kA"}
